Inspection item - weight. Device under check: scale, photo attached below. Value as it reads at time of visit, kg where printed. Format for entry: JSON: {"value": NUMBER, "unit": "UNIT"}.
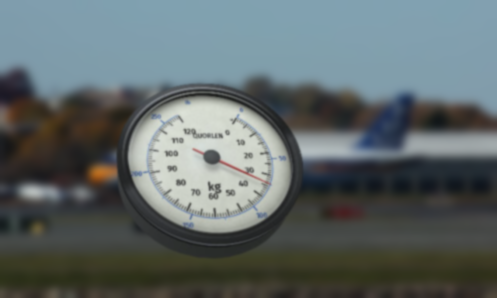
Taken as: {"value": 35, "unit": "kg"}
